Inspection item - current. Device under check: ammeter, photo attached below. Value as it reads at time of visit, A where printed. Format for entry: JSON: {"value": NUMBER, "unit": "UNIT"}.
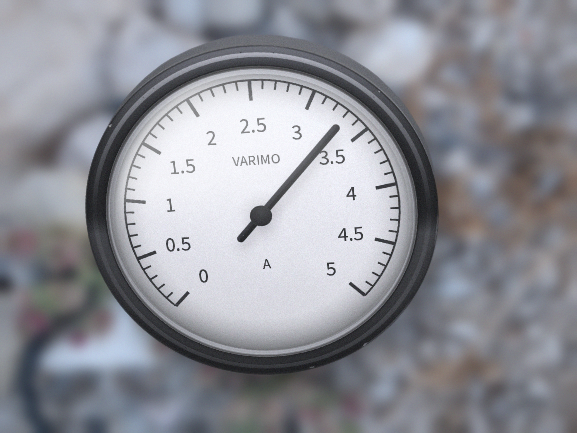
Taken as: {"value": 3.3, "unit": "A"}
